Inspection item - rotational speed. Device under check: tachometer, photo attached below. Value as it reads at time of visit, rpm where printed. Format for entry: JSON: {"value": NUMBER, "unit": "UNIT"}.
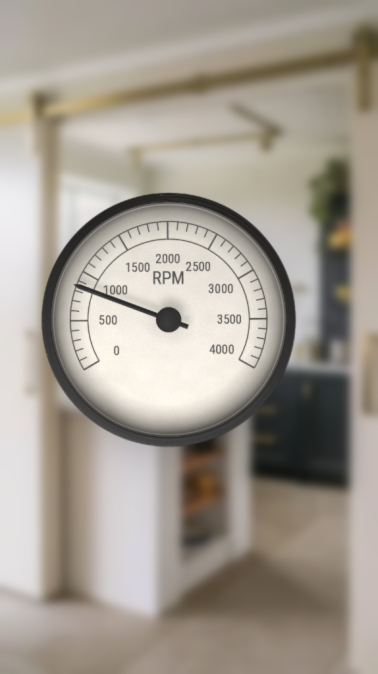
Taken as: {"value": 850, "unit": "rpm"}
